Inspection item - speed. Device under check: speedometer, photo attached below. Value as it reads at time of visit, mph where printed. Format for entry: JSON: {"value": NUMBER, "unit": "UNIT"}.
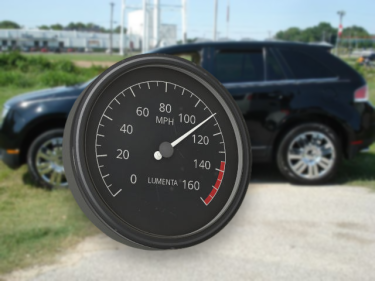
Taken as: {"value": 110, "unit": "mph"}
